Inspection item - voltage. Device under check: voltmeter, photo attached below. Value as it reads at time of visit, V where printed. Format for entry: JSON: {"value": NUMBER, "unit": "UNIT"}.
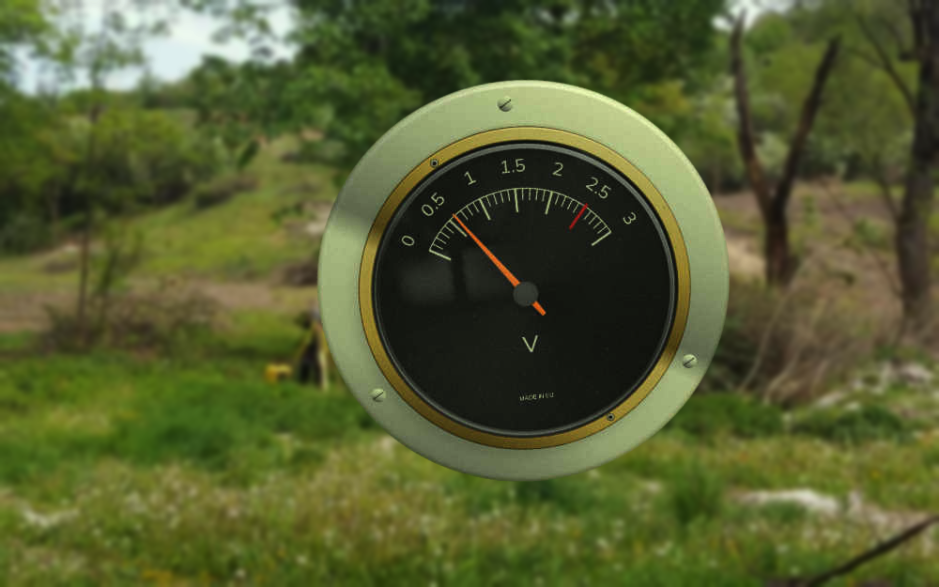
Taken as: {"value": 0.6, "unit": "V"}
